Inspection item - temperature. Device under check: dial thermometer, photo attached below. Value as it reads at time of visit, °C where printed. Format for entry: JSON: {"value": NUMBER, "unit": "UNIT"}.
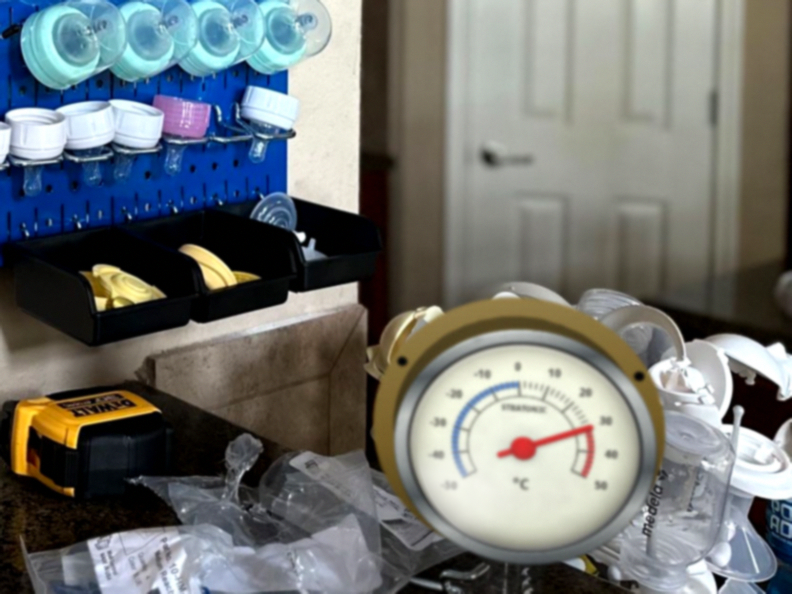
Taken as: {"value": 30, "unit": "°C"}
